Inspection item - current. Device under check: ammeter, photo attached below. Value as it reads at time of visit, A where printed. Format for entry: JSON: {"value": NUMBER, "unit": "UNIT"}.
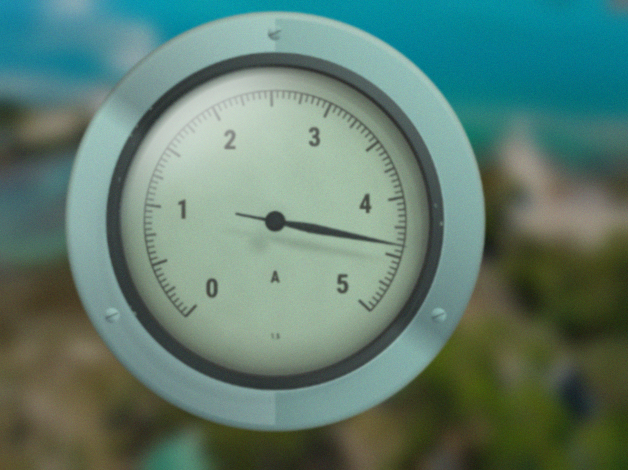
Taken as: {"value": 4.4, "unit": "A"}
